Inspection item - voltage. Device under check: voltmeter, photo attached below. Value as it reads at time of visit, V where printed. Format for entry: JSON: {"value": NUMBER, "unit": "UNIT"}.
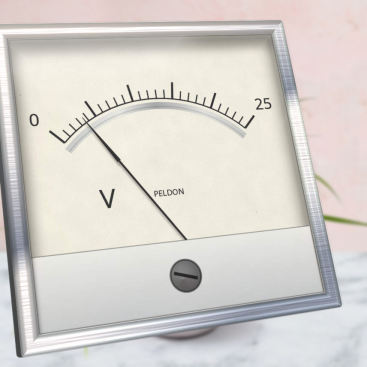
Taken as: {"value": 3.5, "unit": "V"}
